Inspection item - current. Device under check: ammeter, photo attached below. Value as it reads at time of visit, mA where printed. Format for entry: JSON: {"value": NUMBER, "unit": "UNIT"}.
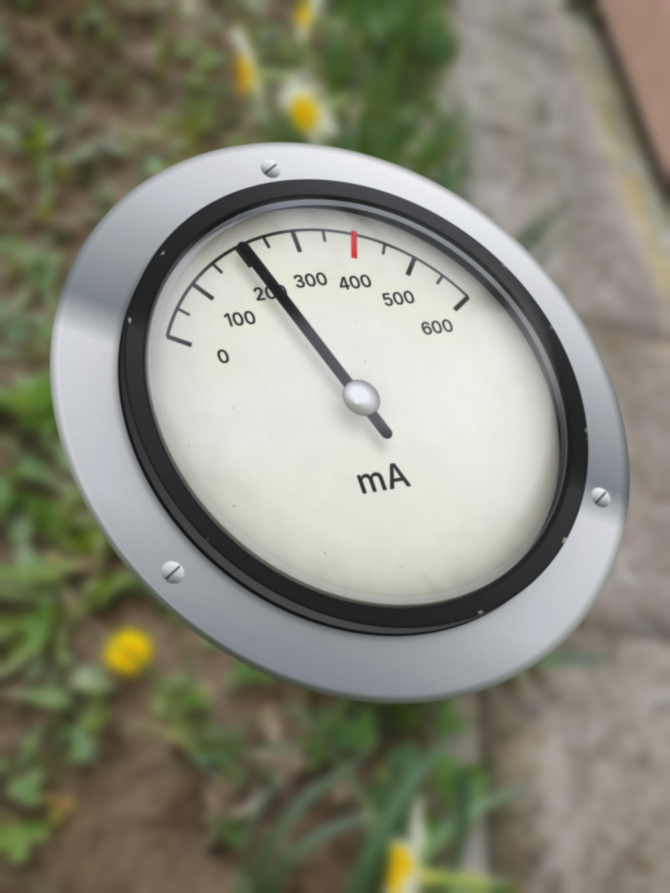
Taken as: {"value": 200, "unit": "mA"}
